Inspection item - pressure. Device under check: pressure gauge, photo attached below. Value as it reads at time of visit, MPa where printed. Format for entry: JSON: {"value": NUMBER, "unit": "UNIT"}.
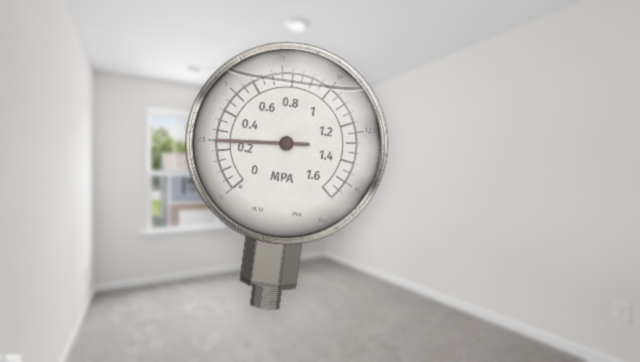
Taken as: {"value": 0.25, "unit": "MPa"}
